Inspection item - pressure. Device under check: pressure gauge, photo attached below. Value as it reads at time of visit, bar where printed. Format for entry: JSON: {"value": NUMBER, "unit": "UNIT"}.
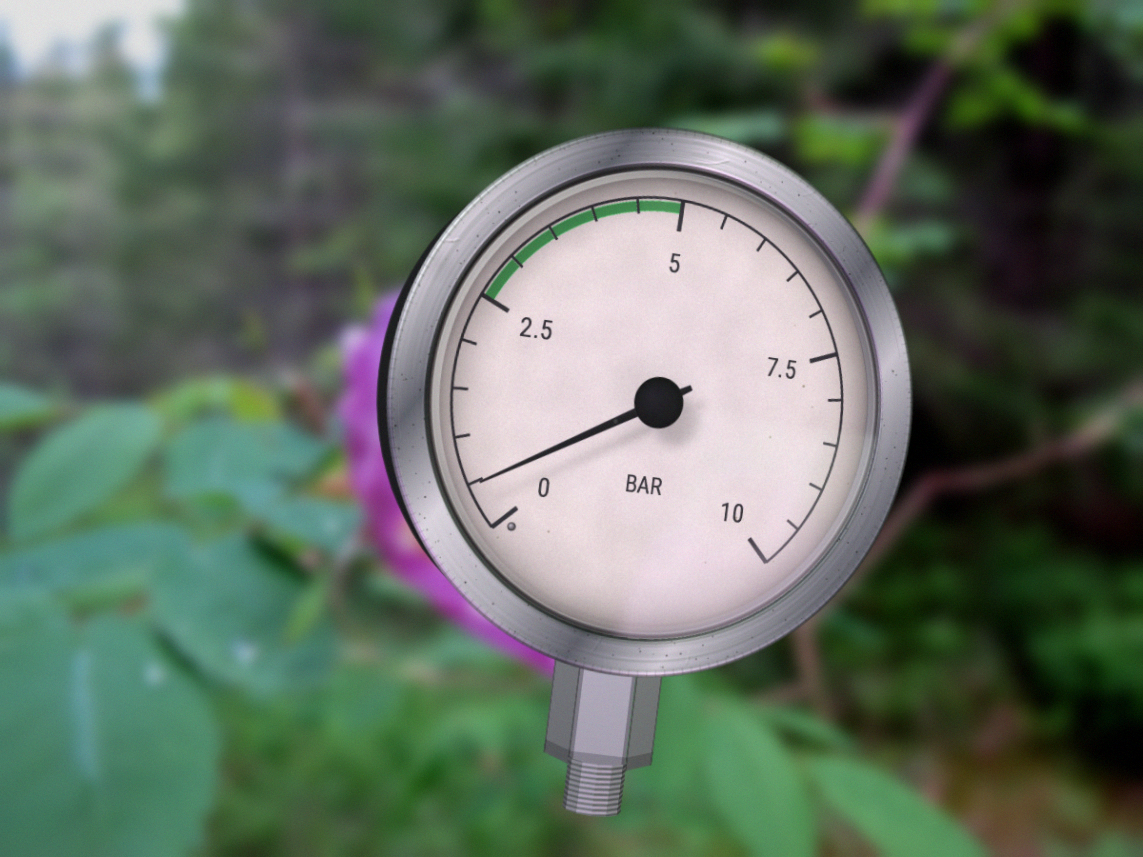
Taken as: {"value": 0.5, "unit": "bar"}
